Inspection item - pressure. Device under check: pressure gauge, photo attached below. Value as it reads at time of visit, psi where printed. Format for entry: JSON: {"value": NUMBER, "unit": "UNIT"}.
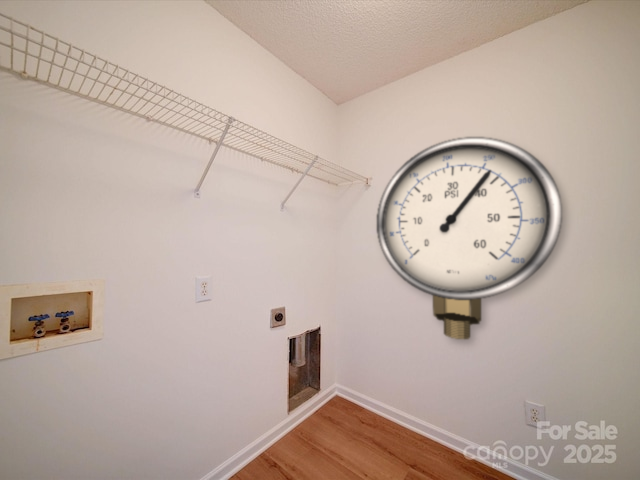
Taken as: {"value": 38, "unit": "psi"}
